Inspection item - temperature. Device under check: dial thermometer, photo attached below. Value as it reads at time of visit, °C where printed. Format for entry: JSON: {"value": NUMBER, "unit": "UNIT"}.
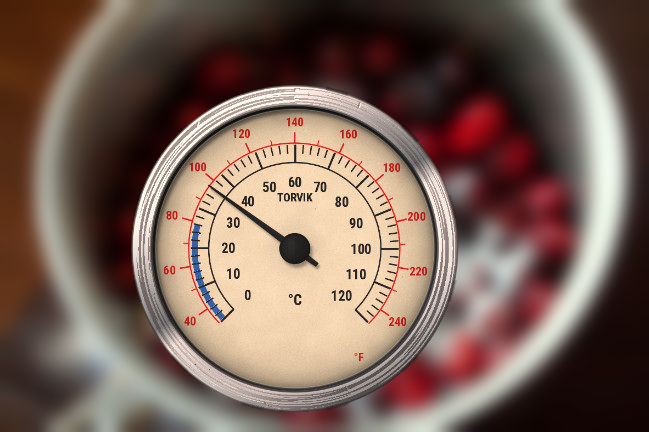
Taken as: {"value": 36, "unit": "°C"}
